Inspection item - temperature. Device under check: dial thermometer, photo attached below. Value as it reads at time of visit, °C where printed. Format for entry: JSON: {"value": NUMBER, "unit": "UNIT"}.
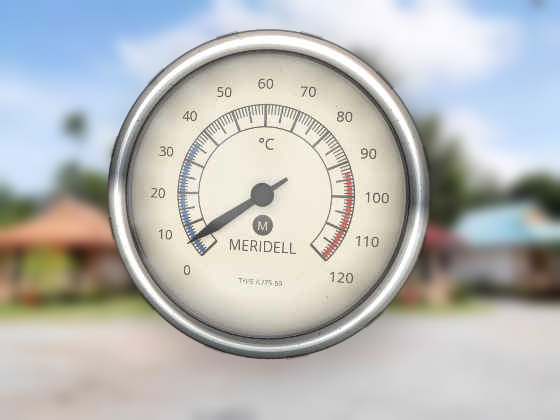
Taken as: {"value": 5, "unit": "°C"}
